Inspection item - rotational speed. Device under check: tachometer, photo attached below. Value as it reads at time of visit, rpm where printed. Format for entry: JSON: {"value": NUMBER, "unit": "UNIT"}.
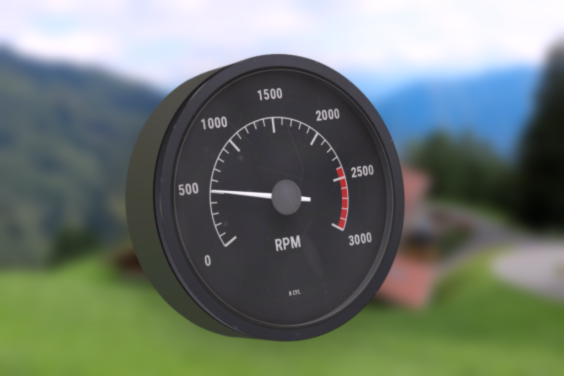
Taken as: {"value": 500, "unit": "rpm"}
